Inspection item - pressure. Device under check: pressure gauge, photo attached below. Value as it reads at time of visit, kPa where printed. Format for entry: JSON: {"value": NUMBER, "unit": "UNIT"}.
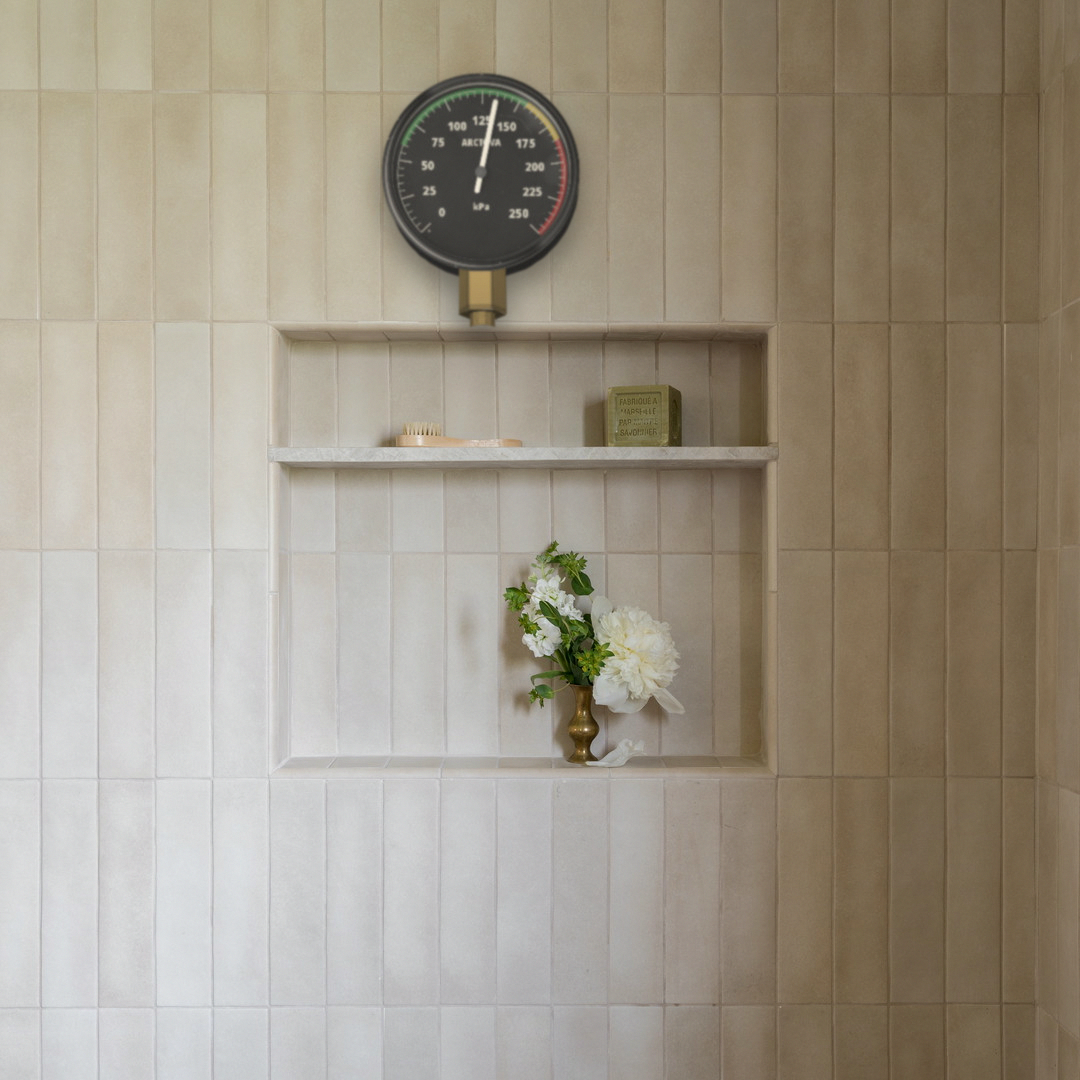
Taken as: {"value": 135, "unit": "kPa"}
